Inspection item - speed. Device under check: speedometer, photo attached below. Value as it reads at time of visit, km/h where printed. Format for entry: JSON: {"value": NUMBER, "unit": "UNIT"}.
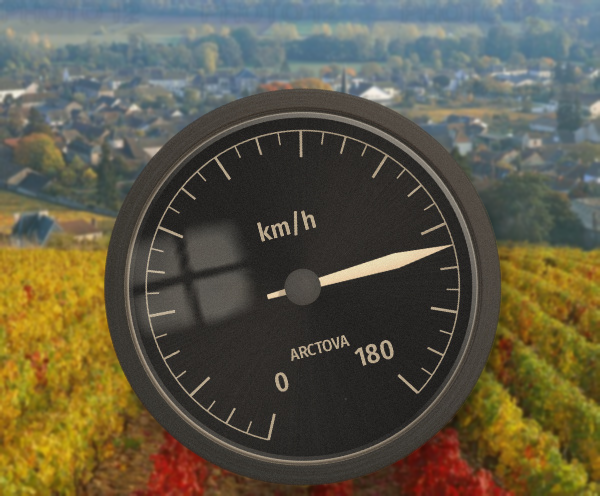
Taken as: {"value": 145, "unit": "km/h"}
